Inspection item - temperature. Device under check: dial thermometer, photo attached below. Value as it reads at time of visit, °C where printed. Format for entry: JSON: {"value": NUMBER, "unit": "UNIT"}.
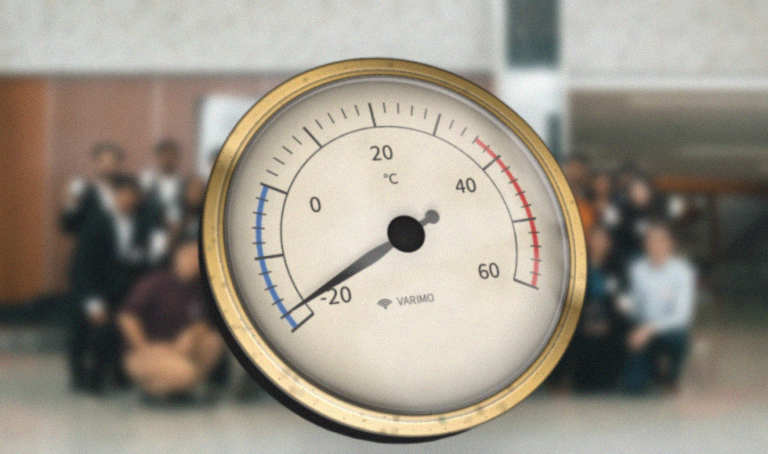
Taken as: {"value": -18, "unit": "°C"}
